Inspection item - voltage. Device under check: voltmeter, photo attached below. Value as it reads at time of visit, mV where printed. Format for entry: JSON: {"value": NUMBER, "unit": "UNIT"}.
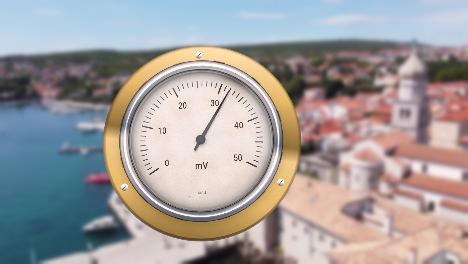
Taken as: {"value": 32, "unit": "mV"}
